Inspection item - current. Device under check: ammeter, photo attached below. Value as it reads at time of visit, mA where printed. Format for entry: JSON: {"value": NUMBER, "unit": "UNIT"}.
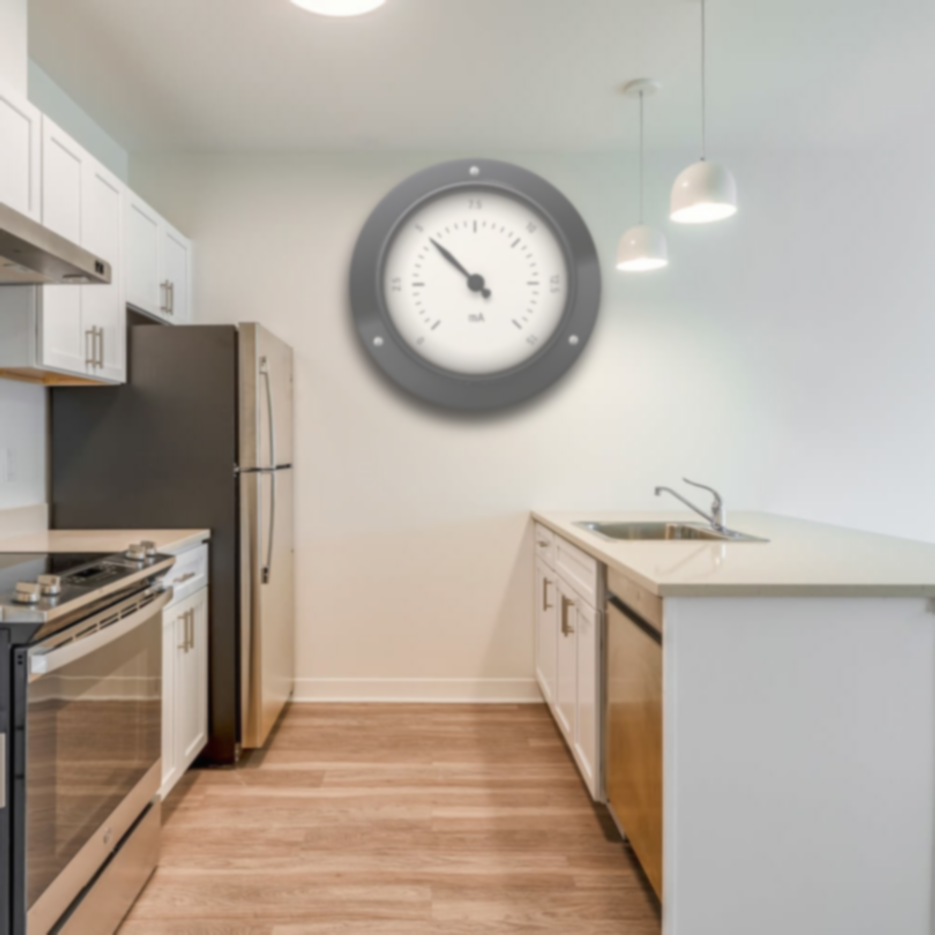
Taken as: {"value": 5, "unit": "mA"}
